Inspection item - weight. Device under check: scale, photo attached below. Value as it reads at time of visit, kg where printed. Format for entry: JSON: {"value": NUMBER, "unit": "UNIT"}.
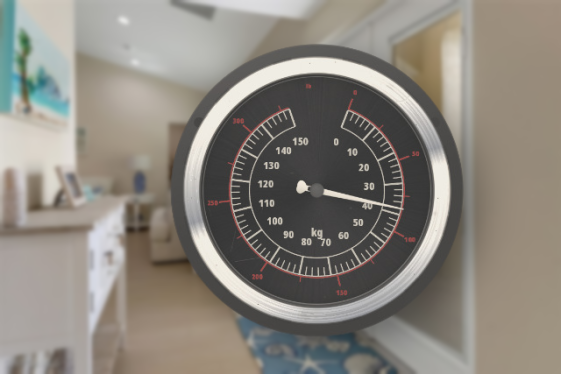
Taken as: {"value": 38, "unit": "kg"}
